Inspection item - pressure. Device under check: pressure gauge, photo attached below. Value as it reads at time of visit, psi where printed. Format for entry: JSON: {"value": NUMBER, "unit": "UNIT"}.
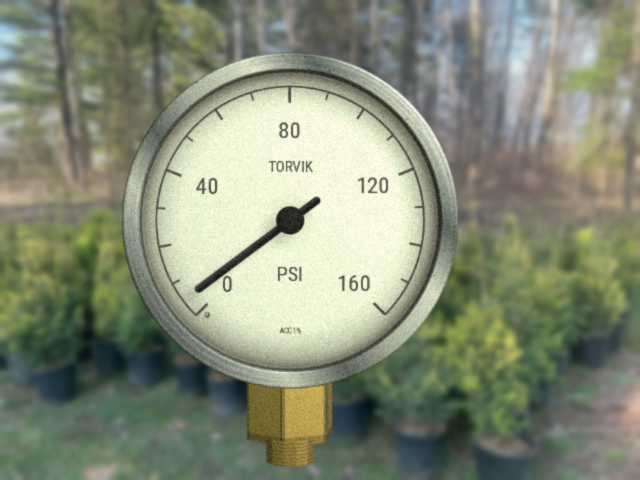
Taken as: {"value": 5, "unit": "psi"}
